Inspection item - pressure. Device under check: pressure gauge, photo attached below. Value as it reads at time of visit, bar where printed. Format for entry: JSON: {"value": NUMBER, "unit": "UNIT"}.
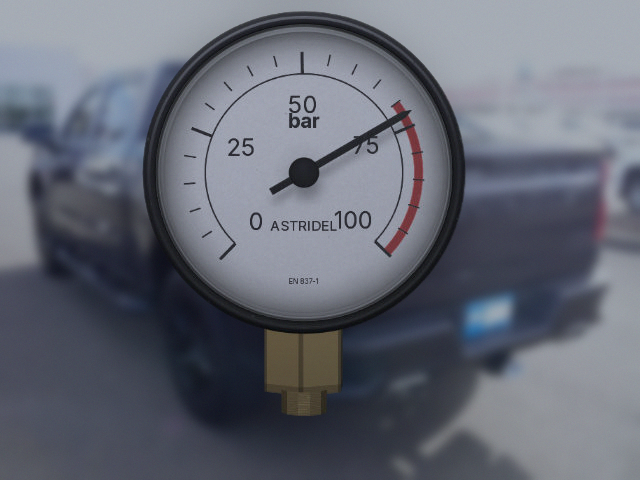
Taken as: {"value": 72.5, "unit": "bar"}
